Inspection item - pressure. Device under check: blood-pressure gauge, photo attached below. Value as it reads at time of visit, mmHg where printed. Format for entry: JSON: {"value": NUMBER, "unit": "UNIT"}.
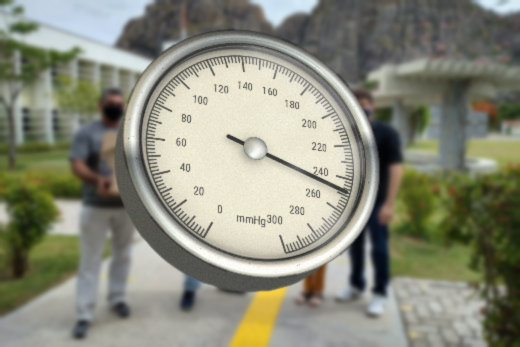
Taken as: {"value": 250, "unit": "mmHg"}
